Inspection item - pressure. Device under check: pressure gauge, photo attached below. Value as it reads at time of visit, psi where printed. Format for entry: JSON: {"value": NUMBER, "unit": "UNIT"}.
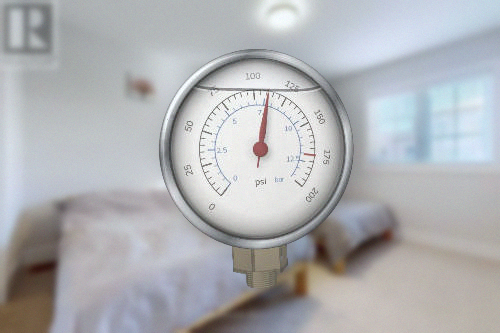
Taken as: {"value": 110, "unit": "psi"}
